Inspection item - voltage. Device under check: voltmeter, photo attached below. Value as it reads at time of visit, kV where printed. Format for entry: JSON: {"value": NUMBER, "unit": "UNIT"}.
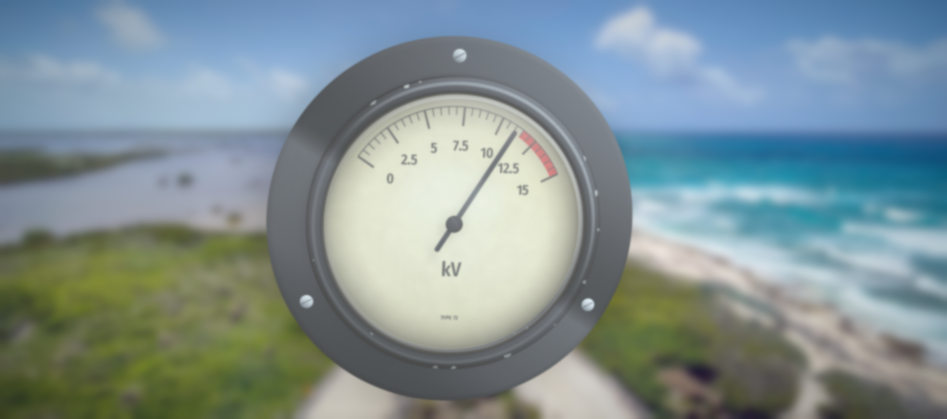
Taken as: {"value": 11, "unit": "kV"}
